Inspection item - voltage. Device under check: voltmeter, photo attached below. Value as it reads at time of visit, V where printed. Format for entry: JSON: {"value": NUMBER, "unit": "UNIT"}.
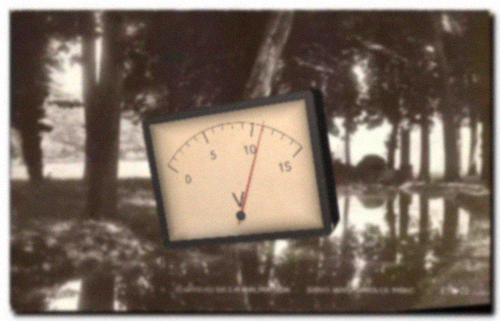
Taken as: {"value": 11, "unit": "V"}
